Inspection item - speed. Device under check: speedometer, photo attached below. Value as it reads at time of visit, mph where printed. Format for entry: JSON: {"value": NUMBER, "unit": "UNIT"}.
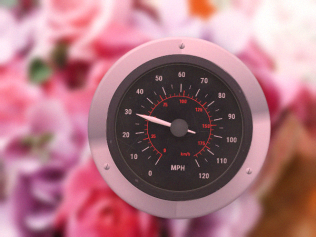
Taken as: {"value": 30, "unit": "mph"}
